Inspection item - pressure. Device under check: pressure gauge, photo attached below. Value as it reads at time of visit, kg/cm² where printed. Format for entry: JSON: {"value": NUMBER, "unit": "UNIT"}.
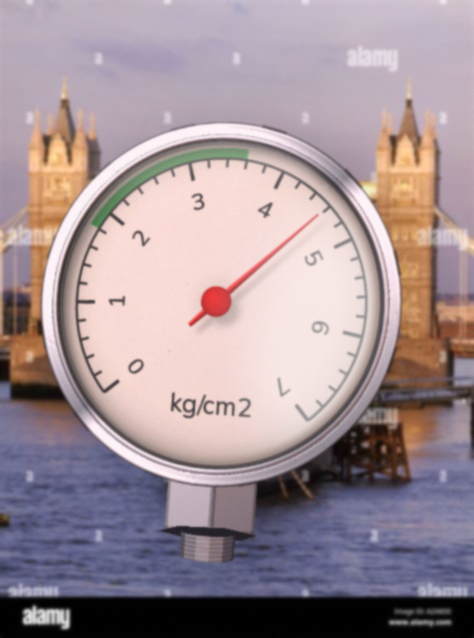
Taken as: {"value": 4.6, "unit": "kg/cm²"}
